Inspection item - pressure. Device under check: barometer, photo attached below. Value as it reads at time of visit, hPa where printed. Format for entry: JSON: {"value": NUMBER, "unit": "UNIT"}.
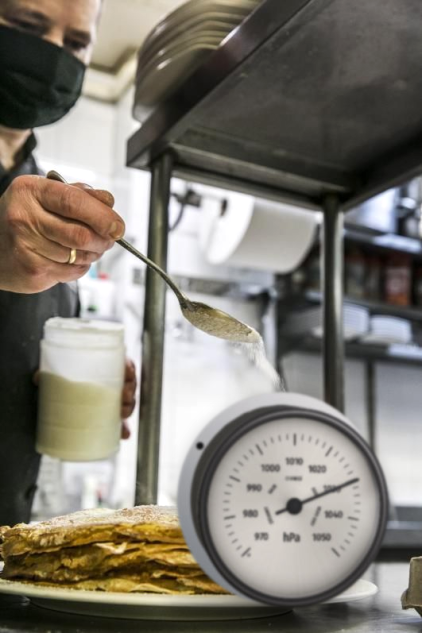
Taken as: {"value": 1030, "unit": "hPa"}
